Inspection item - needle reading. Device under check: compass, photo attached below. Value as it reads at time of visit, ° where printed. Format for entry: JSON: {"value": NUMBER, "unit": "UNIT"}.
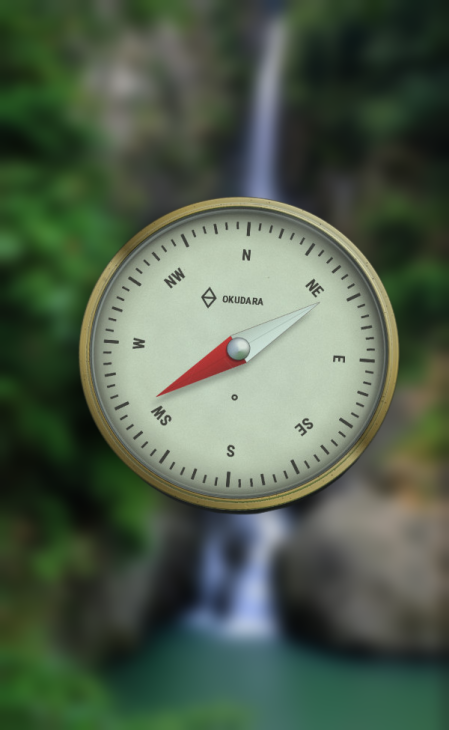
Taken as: {"value": 235, "unit": "°"}
